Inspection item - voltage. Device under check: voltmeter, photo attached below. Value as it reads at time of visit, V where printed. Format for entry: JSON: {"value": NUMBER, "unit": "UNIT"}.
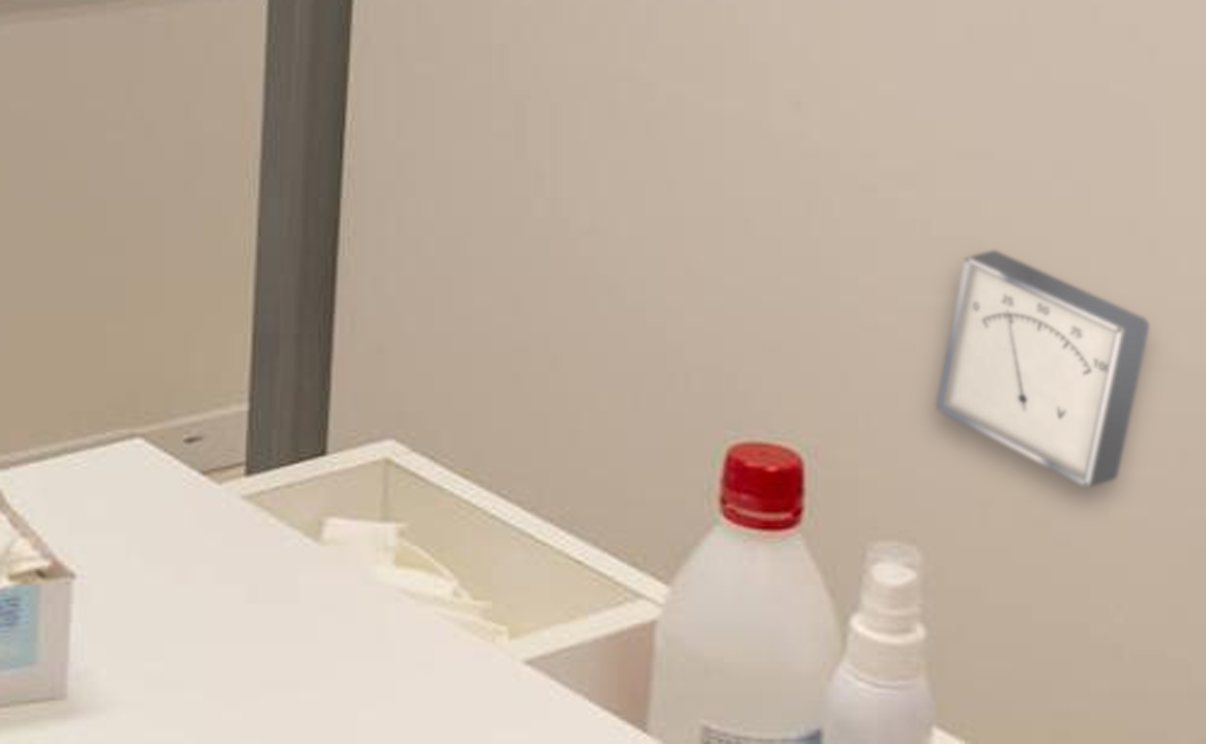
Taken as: {"value": 25, "unit": "V"}
